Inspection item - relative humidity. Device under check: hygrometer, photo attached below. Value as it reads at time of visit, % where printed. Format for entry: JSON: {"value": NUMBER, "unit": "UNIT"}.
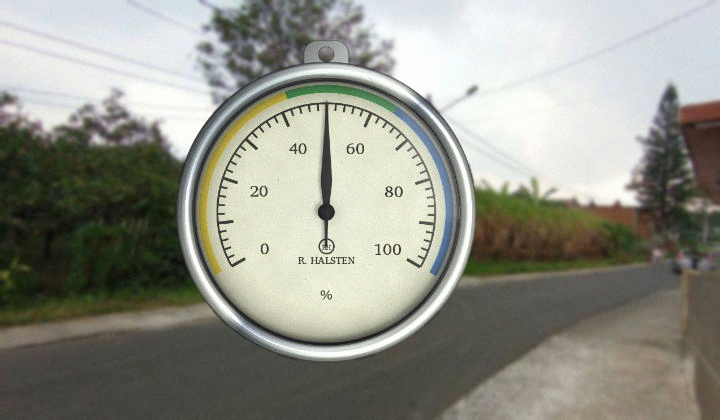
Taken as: {"value": 50, "unit": "%"}
